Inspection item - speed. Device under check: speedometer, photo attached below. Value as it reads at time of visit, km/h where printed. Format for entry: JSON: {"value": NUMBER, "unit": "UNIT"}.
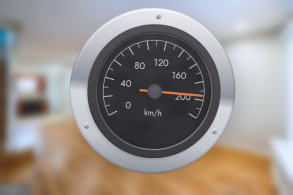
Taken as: {"value": 195, "unit": "km/h"}
